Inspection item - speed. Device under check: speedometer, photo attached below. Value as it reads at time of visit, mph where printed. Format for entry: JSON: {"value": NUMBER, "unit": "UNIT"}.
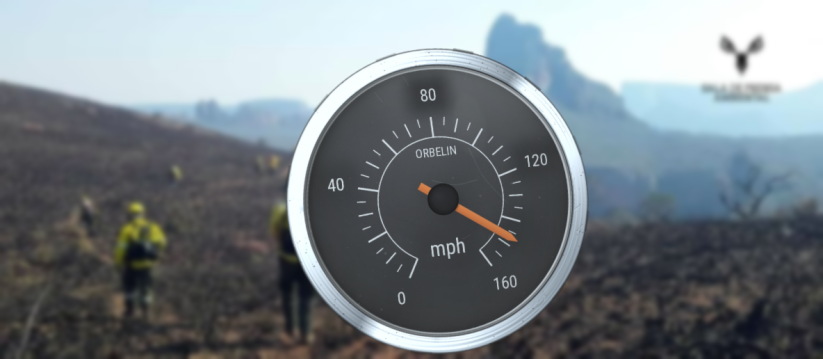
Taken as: {"value": 147.5, "unit": "mph"}
